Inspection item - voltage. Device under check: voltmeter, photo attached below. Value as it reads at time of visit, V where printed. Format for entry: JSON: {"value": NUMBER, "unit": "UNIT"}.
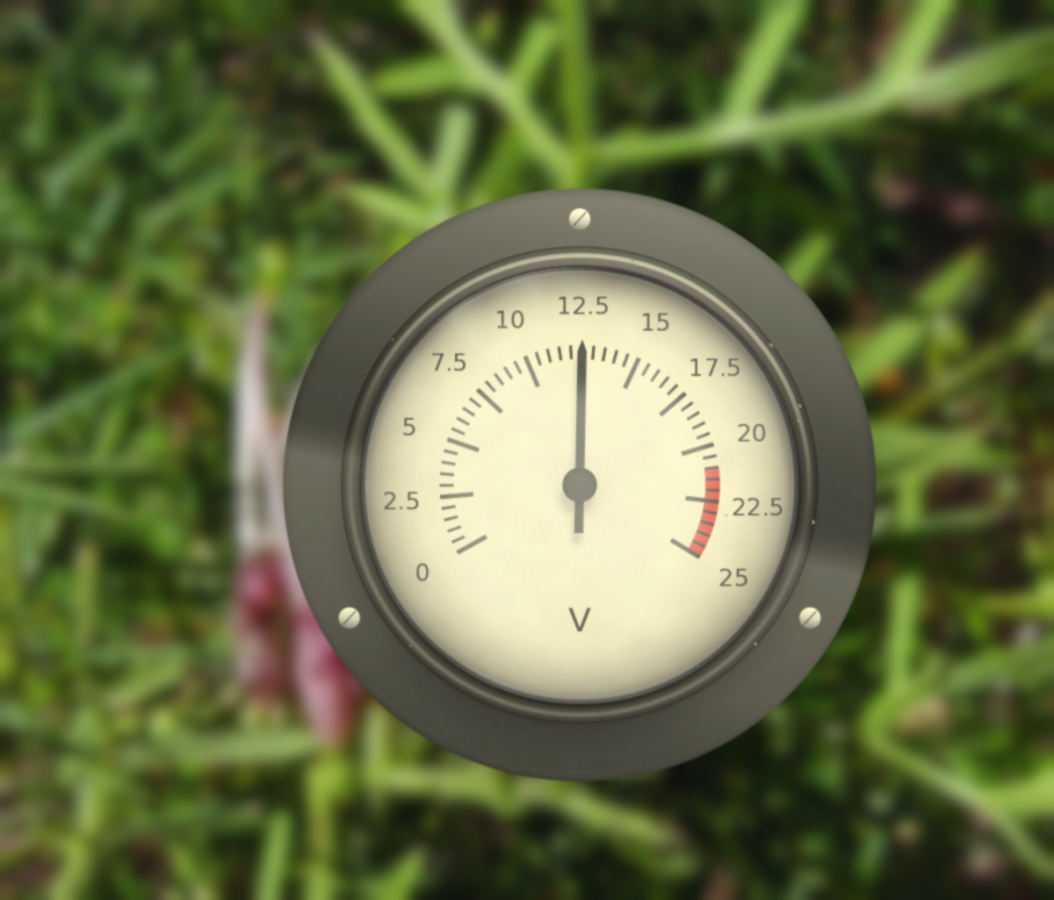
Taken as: {"value": 12.5, "unit": "V"}
